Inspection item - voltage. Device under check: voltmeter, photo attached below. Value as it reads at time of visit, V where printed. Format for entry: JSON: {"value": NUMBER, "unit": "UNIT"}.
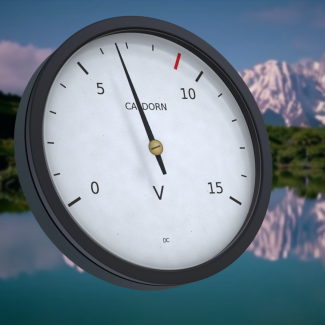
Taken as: {"value": 6.5, "unit": "V"}
